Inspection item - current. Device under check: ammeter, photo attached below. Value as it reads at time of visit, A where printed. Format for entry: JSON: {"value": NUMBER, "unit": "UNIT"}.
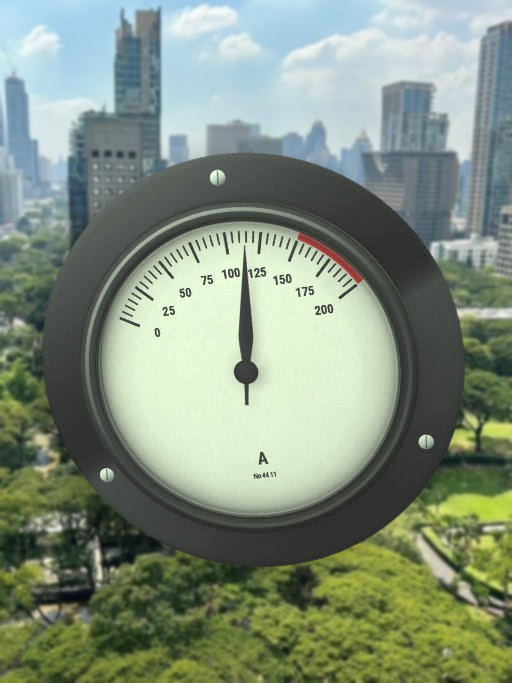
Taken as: {"value": 115, "unit": "A"}
